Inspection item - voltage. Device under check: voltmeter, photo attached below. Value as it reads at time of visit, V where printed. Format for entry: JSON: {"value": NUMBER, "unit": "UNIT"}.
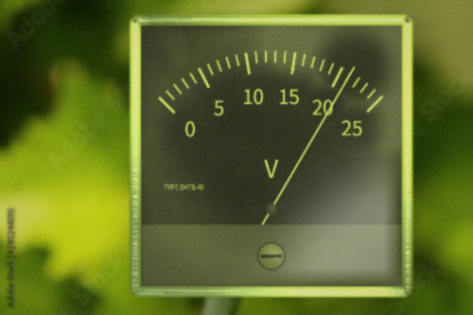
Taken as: {"value": 21, "unit": "V"}
